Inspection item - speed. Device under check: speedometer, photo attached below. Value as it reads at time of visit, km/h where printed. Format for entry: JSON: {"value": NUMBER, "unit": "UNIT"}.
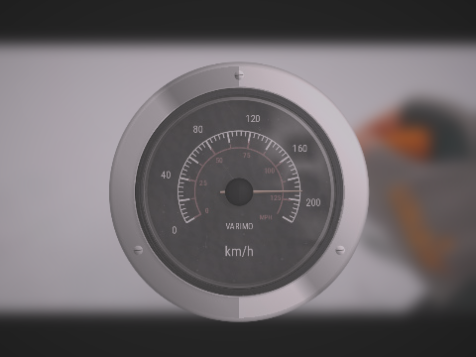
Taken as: {"value": 192, "unit": "km/h"}
